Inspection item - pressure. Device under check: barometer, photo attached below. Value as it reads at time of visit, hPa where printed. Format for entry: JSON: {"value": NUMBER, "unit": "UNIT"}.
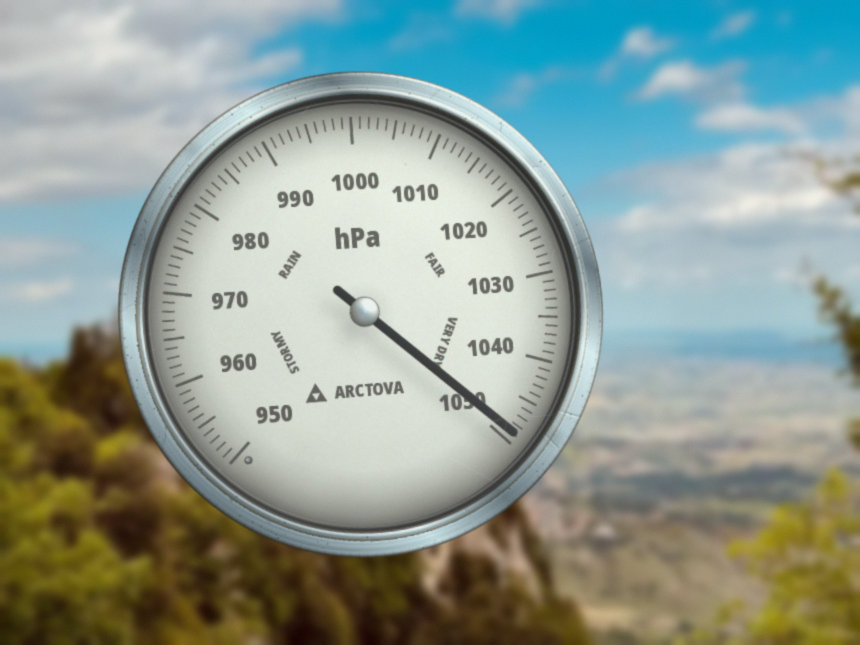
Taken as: {"value": 1049, "unit": "hPa"}
